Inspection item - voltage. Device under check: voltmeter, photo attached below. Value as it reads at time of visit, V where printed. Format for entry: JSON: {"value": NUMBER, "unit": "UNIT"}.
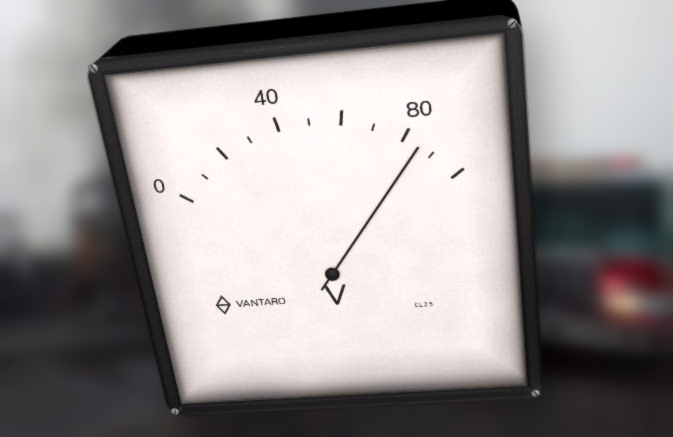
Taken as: {"value": 85, "unit": "V"}
